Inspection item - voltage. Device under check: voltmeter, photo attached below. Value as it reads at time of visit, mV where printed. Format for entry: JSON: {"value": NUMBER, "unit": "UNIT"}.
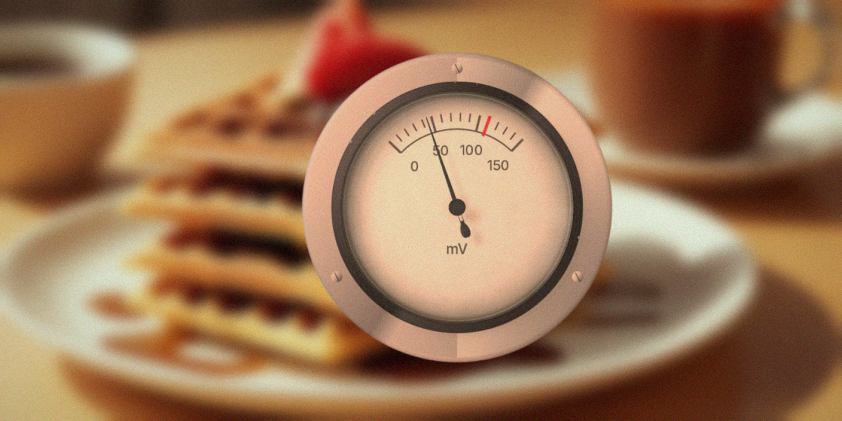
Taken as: {"value": 45, "unit": "mV"}
